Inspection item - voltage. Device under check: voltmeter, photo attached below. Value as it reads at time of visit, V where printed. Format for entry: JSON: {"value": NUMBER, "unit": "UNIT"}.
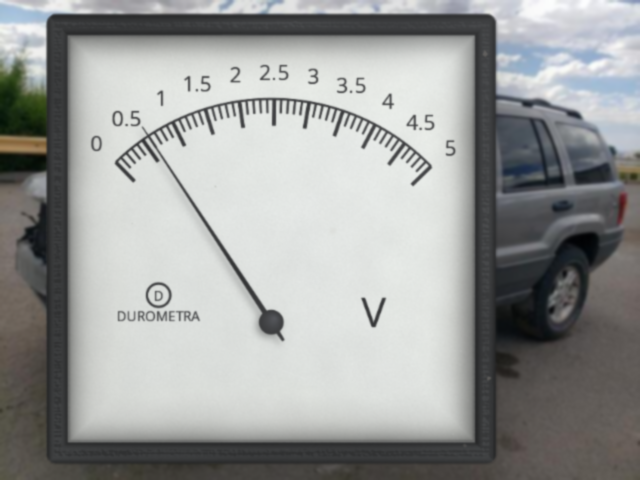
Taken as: {"value": 0.6, "unit": "V"}
